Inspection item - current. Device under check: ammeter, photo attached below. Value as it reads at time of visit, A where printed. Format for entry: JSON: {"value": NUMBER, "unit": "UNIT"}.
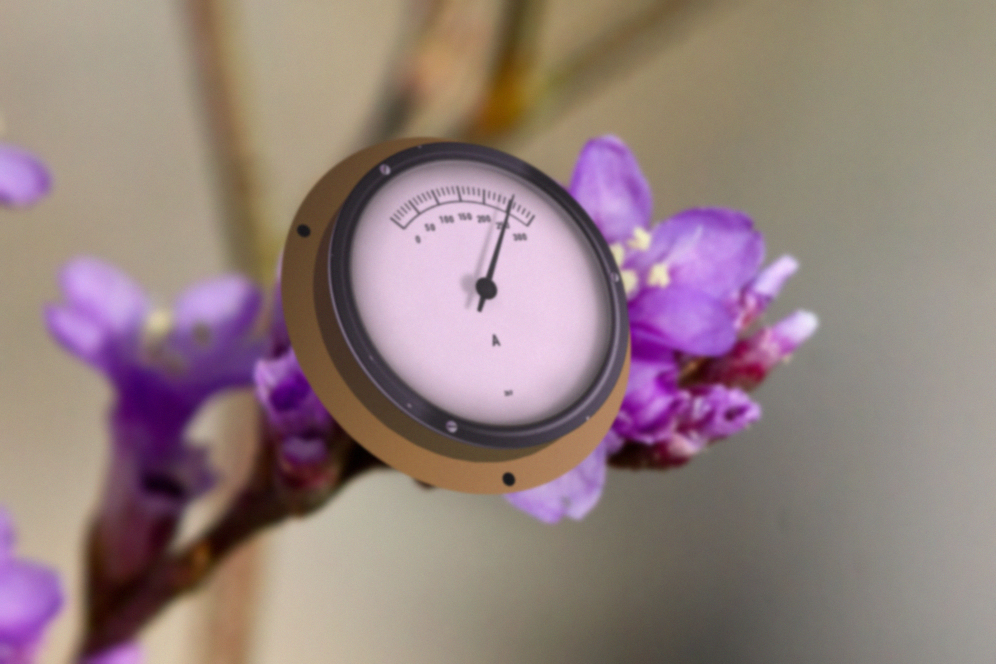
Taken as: {"value": 250, "unit": "A"}
